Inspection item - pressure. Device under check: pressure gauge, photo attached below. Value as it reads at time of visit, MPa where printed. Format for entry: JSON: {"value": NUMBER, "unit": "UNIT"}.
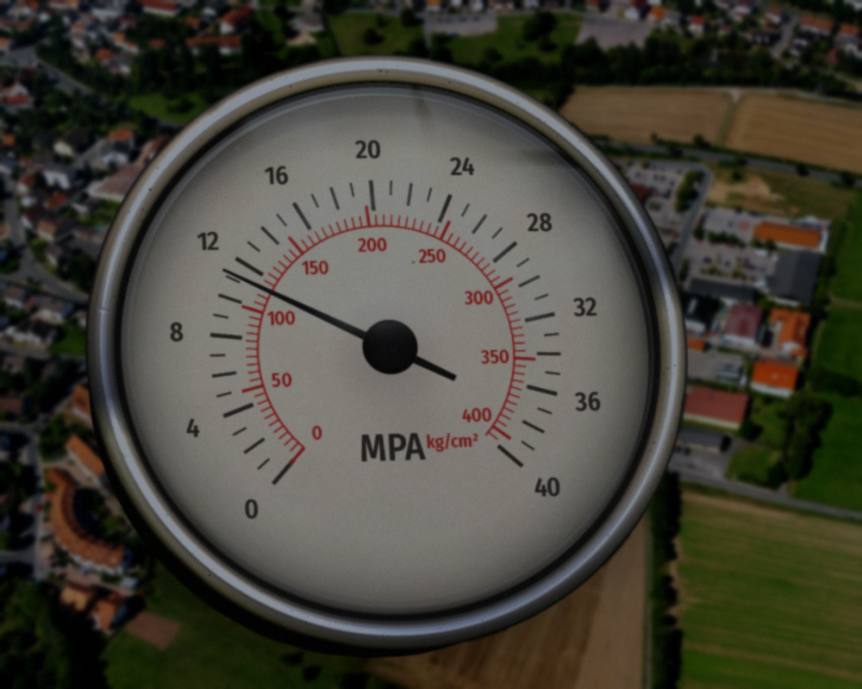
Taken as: {"value": 11, "unit": "MPa"}
